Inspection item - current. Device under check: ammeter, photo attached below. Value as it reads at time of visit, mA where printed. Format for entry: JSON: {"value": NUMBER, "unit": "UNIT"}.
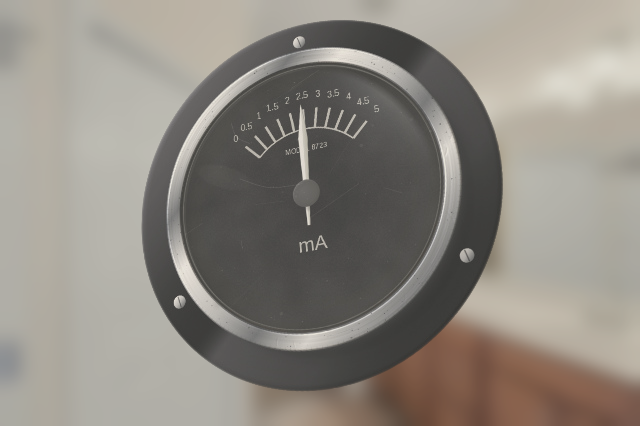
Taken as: {"value": 2.5, "unit": "mA"}
